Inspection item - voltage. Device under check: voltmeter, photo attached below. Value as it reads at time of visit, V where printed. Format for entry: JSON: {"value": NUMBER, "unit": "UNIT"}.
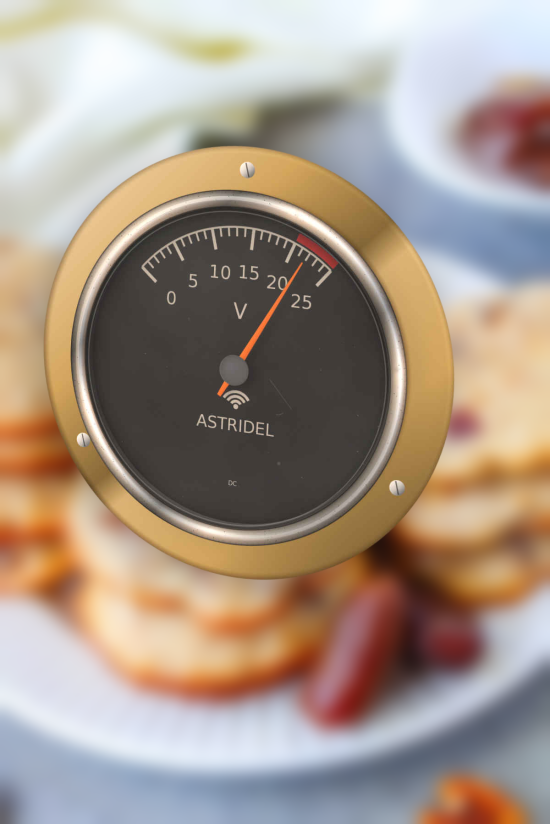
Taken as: {"value": 22, "unit": "V"}
